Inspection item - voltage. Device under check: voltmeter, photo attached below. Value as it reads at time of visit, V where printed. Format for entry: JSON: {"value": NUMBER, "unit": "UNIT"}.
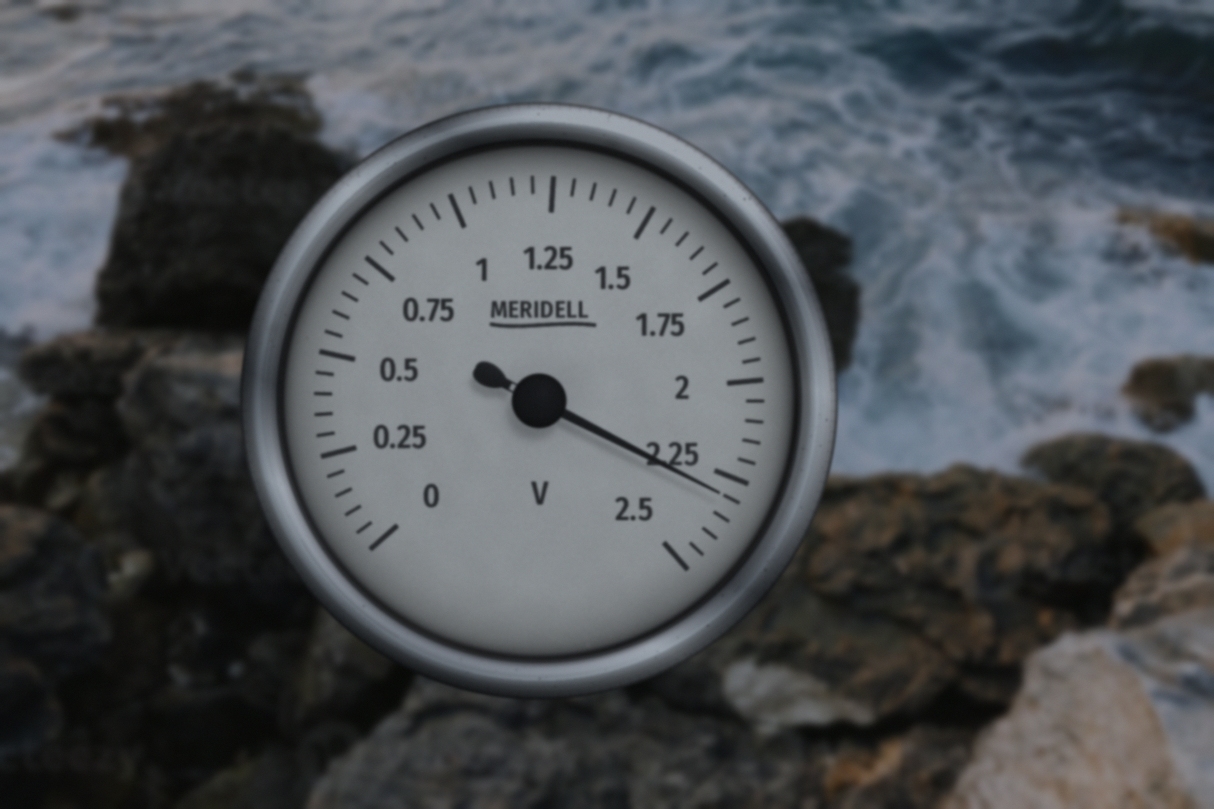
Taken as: {"value": 2.3, "unit": "V"}
